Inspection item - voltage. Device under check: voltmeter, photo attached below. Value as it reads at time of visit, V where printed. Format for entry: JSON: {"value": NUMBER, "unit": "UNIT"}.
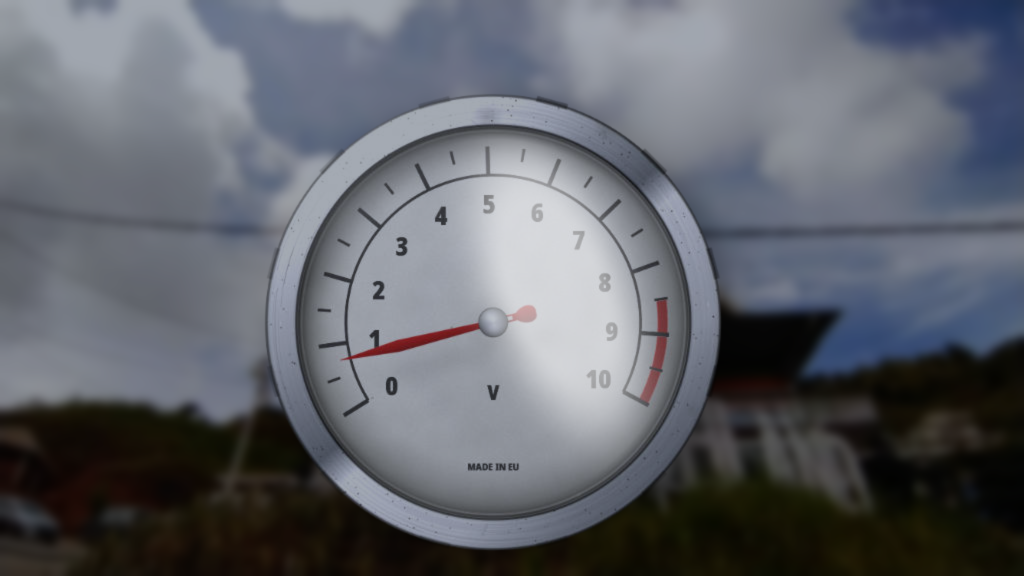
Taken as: {"value": 0.75, "unit": "V"}
